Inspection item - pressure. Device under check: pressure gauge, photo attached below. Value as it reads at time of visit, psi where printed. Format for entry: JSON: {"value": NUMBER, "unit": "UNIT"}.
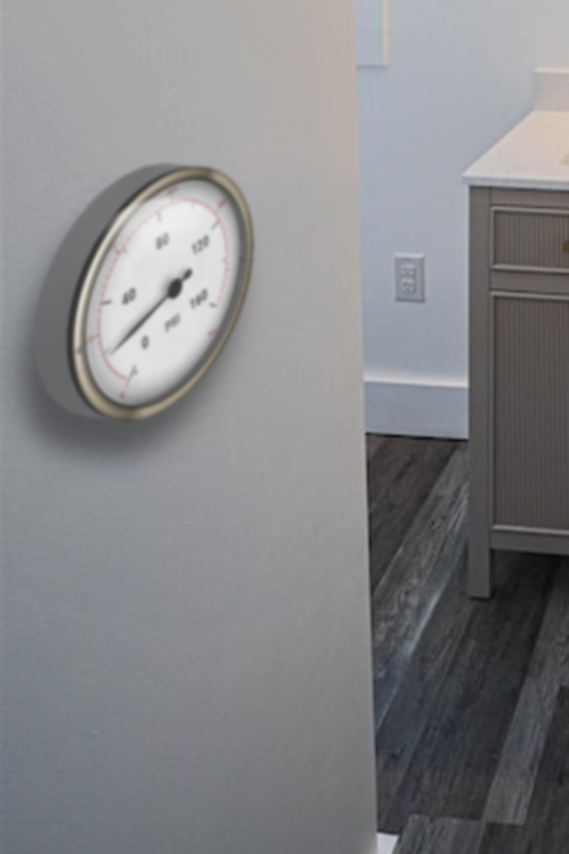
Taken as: {"value": 20, "unit": "psi"}
